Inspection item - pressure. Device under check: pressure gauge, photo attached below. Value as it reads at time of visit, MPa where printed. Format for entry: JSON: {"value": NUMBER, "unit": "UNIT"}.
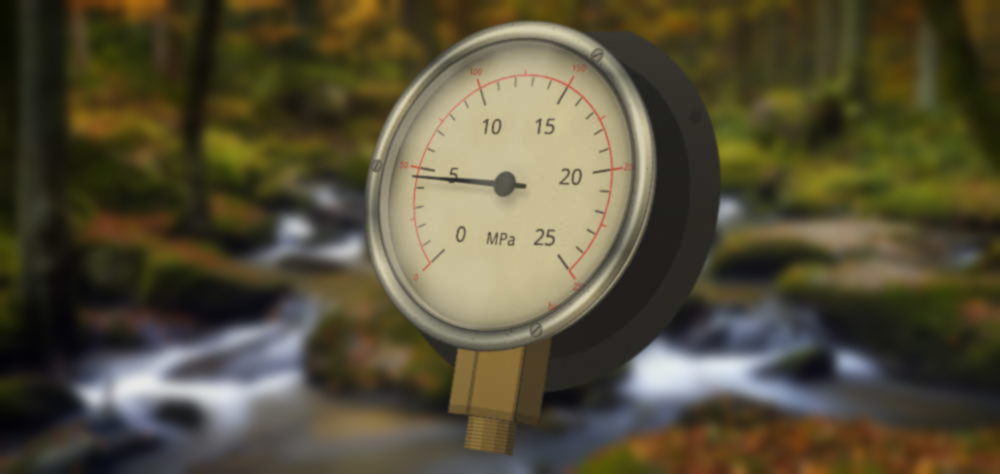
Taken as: {"value": 4.5, "unit": "MPa"}
